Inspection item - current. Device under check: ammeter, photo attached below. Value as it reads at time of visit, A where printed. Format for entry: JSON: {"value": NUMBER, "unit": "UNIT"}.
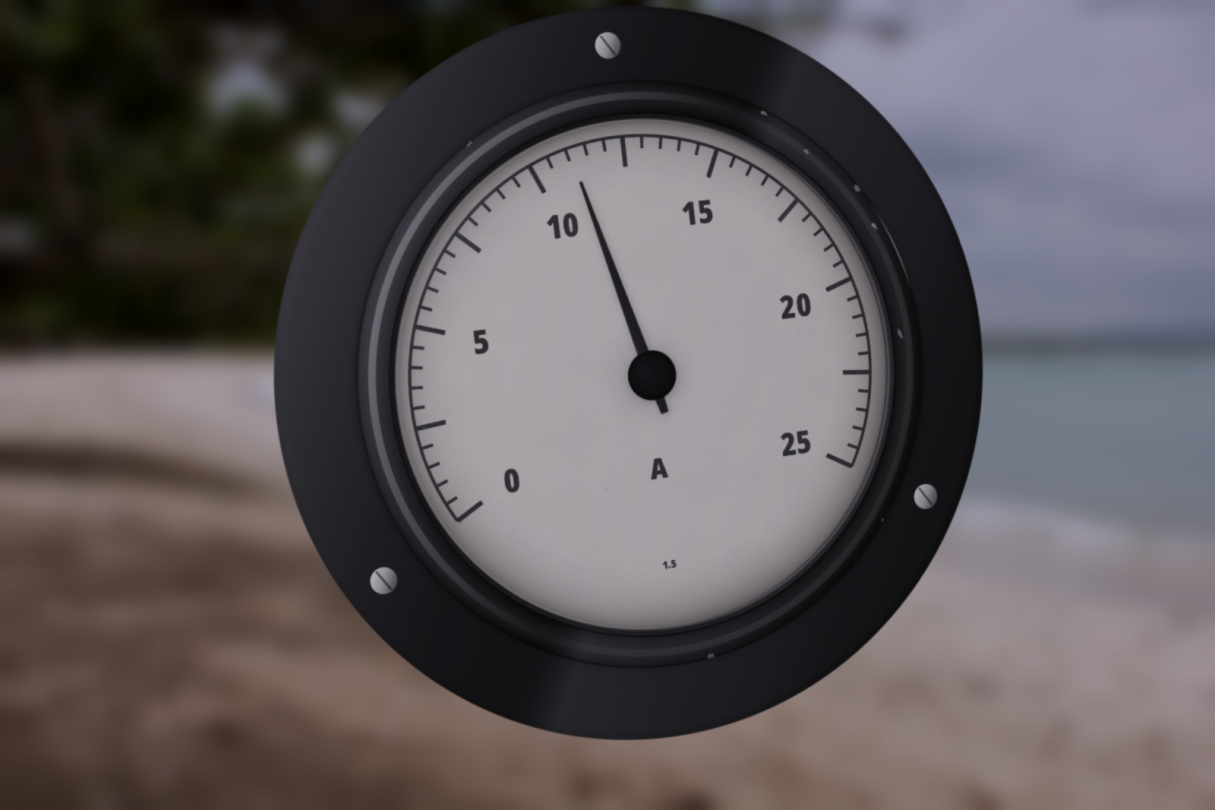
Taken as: {"value": 11, "unit": "A"}
